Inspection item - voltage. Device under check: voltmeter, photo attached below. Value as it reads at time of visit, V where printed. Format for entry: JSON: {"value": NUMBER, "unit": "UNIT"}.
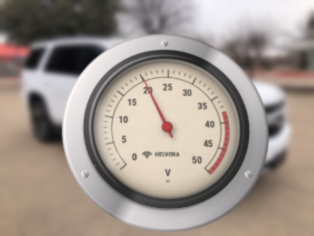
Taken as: {"value": 20, "unit": "V"}
